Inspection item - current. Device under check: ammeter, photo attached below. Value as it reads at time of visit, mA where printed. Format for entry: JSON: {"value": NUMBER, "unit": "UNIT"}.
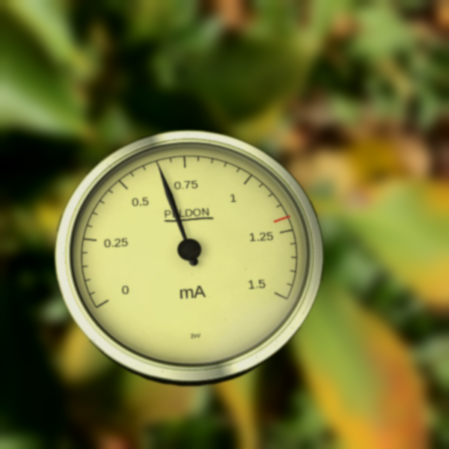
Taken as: {"value": 0.65, "unit": "mA"}
